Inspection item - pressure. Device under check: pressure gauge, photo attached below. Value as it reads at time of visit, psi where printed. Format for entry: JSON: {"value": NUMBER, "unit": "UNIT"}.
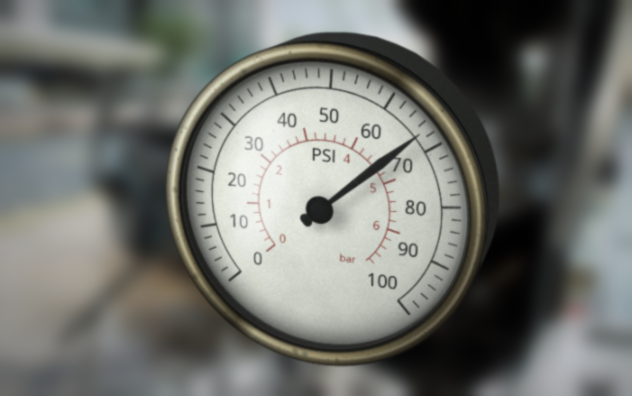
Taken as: {"value": 67, "unit": "psi"}
